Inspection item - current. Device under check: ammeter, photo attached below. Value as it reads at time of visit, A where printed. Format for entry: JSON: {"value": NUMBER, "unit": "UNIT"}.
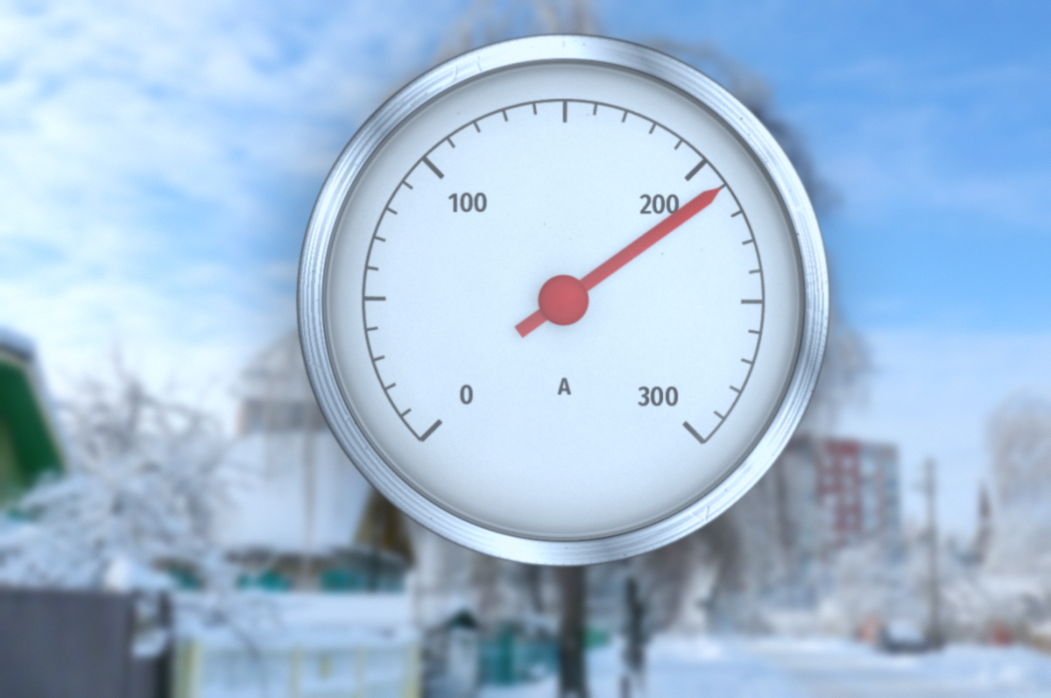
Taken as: {"value": 210, "unit": "A"}
